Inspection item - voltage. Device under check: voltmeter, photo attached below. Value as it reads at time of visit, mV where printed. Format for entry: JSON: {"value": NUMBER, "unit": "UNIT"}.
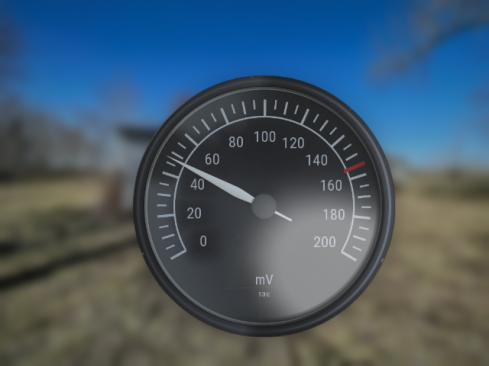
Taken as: {"value": 47.5, "unit": "mV"}
